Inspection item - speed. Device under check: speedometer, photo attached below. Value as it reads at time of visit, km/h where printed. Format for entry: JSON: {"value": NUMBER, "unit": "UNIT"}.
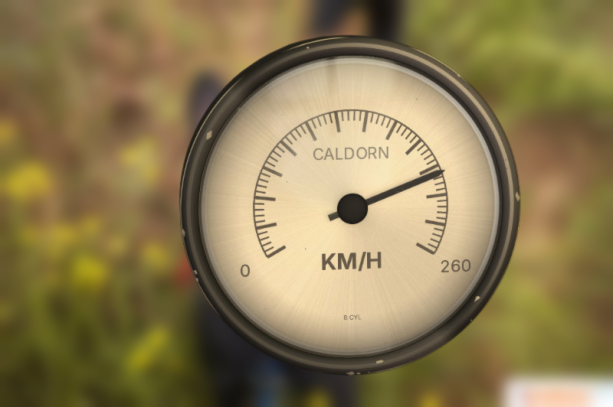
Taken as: {"value": 204, "unit": "km/h"}
